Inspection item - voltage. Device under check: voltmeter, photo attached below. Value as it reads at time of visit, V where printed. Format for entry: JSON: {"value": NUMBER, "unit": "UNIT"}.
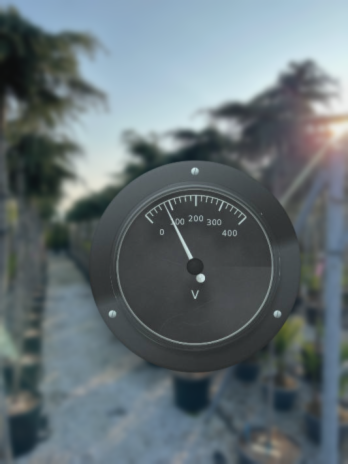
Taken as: {"value": 80, "unit": "V"}
